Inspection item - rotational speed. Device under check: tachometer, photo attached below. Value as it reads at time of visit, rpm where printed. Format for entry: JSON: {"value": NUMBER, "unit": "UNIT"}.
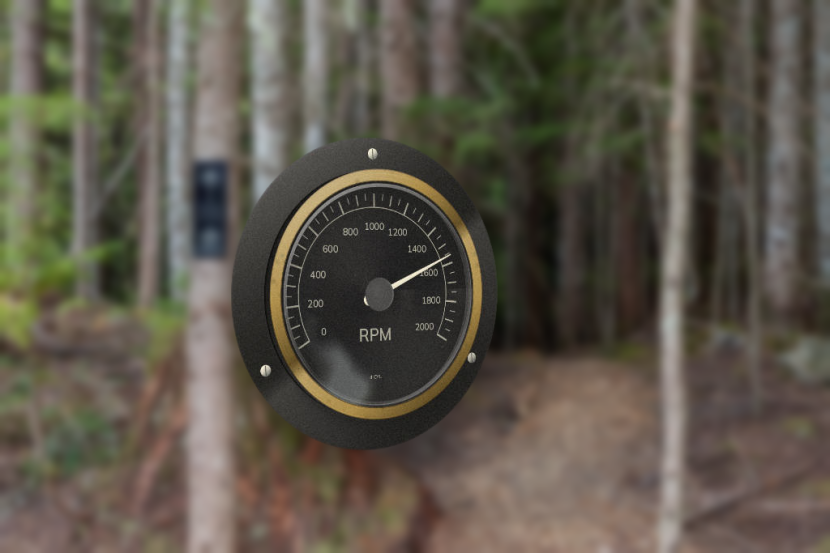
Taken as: {"value": 1550, "unit": "rpm"}
